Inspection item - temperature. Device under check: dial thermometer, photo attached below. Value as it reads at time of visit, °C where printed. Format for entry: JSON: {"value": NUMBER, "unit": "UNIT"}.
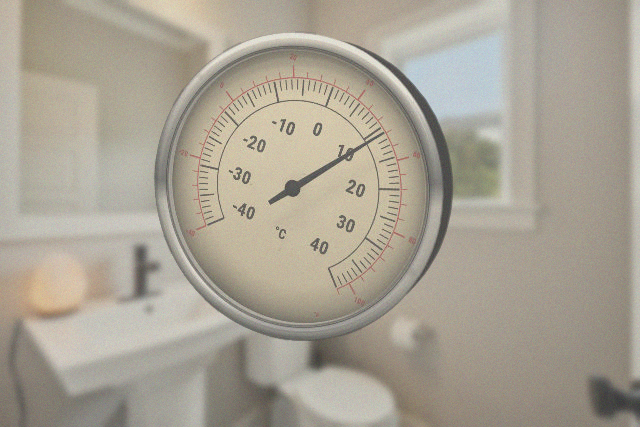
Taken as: {"value": 11, "unit": "°C"}
